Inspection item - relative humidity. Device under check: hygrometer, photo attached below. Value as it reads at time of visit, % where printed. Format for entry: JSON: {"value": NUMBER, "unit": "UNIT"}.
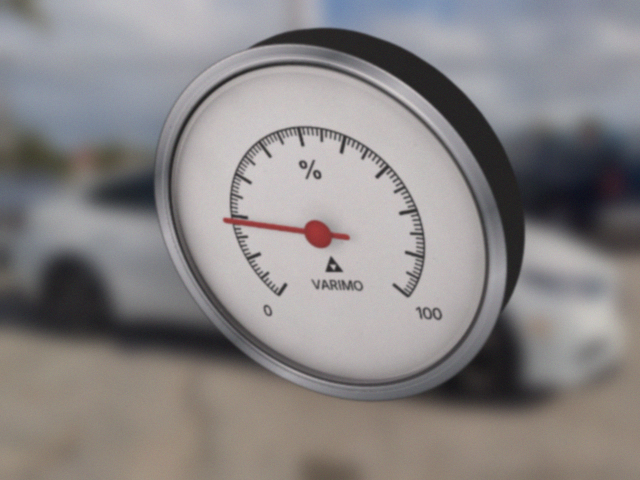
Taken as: {"value": 20, "unit": "%"}
